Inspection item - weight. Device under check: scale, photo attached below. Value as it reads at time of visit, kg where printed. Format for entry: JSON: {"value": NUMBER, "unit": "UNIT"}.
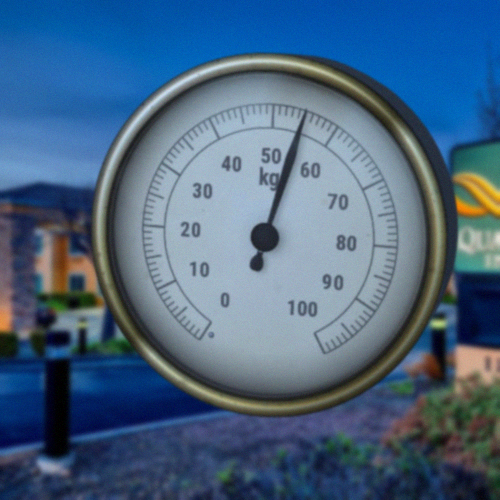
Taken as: {"value": 55, "unit": "kg"}
